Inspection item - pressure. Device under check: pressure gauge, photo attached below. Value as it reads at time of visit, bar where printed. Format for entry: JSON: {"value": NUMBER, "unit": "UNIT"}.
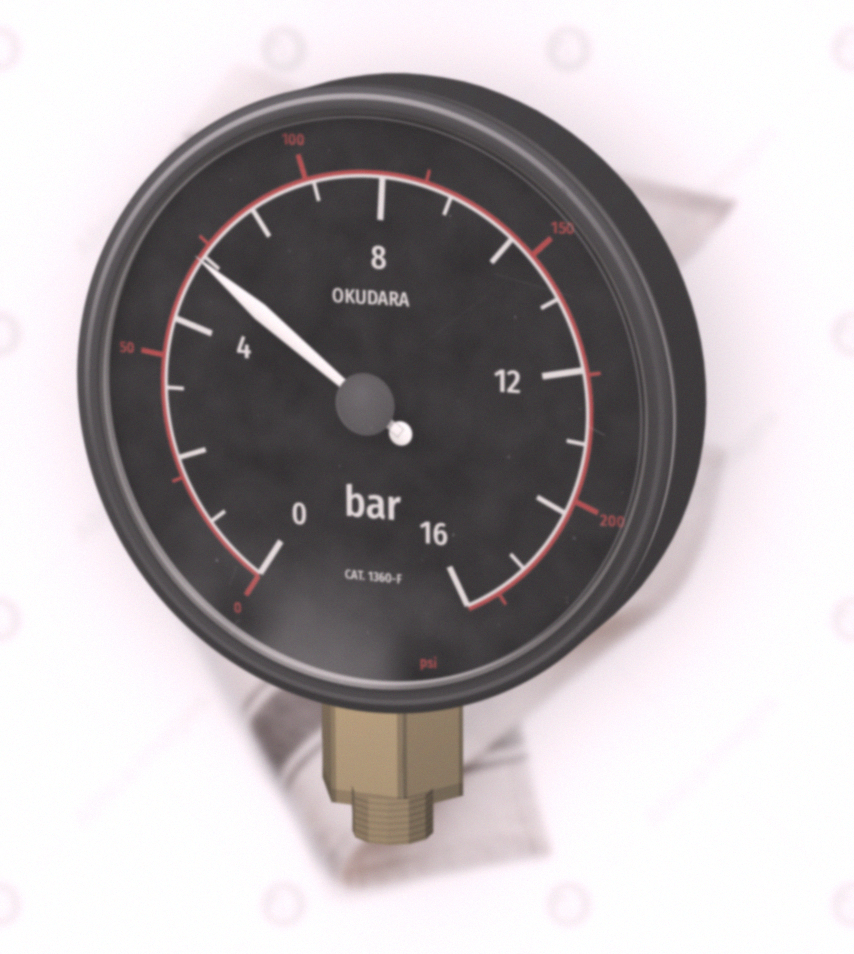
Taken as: {"value": 5, "unit": "bar"}
